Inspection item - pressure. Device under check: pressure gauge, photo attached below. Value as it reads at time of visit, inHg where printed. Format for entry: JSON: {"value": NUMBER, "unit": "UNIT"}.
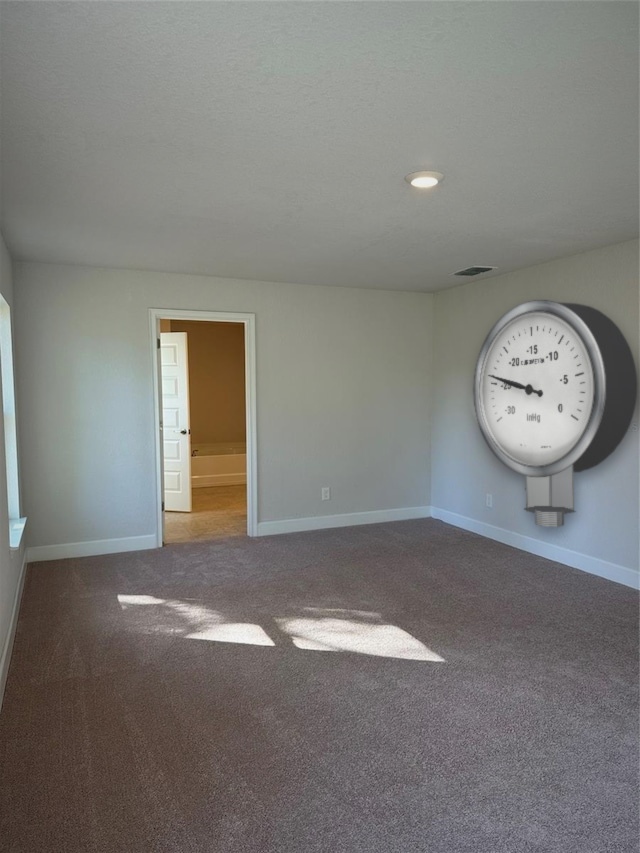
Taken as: {"value": -24, "unit": "inHg"}
